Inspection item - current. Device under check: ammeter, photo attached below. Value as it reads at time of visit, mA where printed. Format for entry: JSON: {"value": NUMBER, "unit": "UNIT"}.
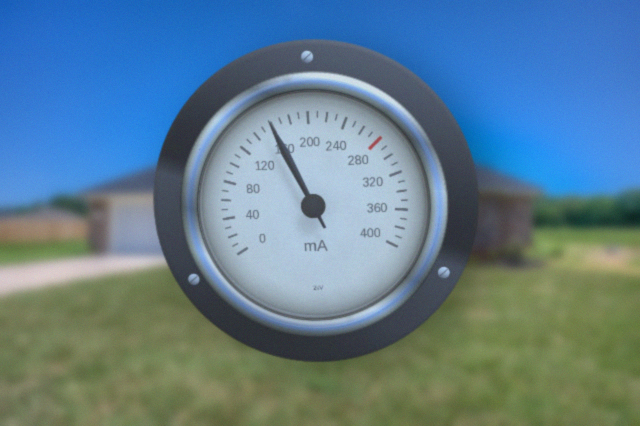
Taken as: {"value": 160, "unit": "mA"}
